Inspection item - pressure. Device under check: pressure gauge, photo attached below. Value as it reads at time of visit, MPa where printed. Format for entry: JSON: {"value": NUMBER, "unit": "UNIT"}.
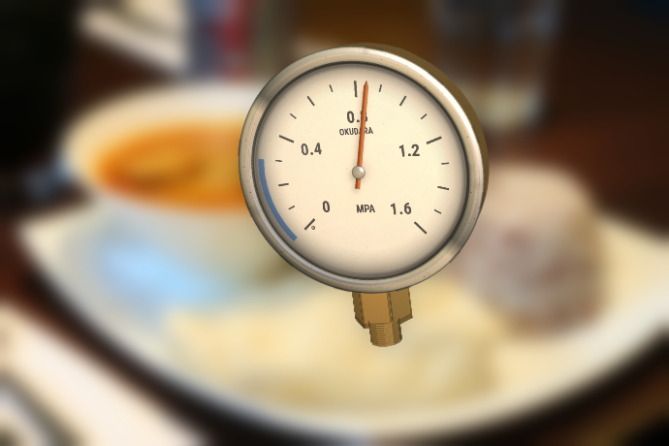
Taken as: {"value": 0.85, "unit": "MPa"}
